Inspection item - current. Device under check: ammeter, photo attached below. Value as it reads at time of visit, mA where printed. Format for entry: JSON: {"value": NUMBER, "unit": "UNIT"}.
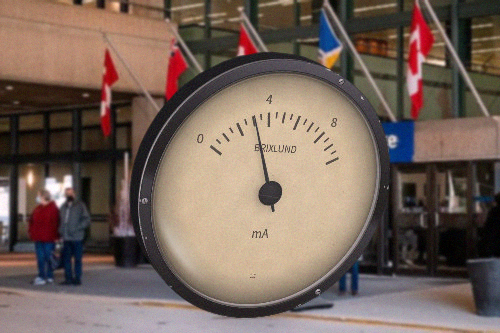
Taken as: {"value": 3, "unit": "mA"}
